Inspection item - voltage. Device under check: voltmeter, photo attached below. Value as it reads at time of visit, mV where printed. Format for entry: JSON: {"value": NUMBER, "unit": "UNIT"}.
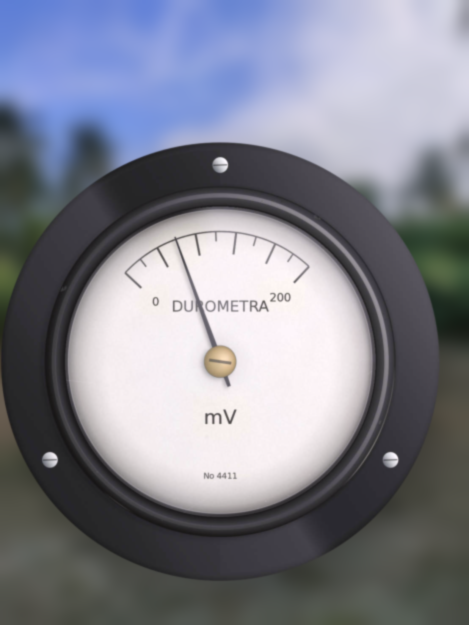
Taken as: {"value": 60, "unit": "mV"}
